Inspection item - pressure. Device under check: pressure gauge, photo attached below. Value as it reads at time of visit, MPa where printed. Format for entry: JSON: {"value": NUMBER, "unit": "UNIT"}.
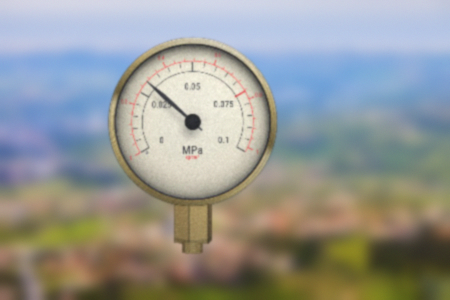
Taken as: {"value": 0.03, "unit": "MPa"}
